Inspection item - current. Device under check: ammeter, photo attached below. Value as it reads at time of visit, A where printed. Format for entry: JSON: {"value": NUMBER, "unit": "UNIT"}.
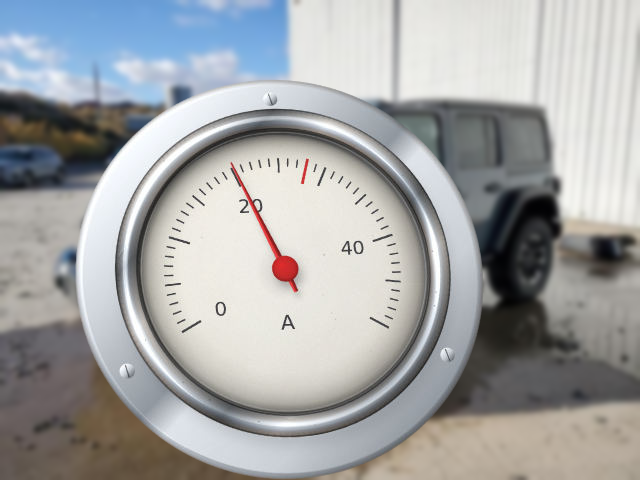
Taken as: {"value": 20, "unit": "A"}
